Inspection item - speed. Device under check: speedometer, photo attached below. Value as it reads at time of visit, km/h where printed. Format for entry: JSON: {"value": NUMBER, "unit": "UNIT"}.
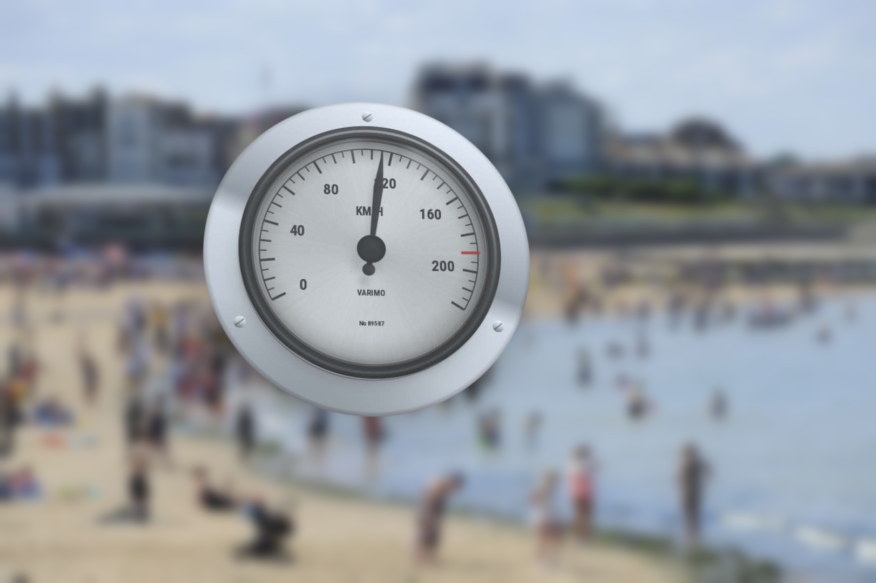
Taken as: {"value": 115, "unit": "km/h"}
